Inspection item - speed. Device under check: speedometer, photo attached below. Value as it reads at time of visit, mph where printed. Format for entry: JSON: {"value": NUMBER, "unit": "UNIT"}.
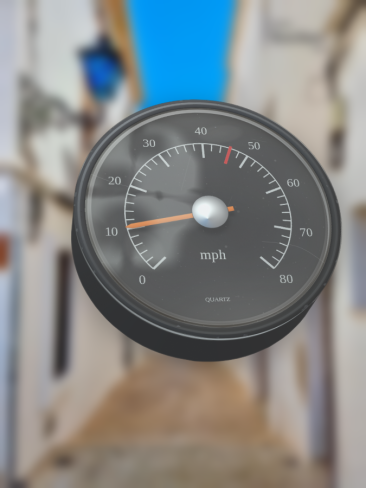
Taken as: {"value": 10, "unit": "mph"}
